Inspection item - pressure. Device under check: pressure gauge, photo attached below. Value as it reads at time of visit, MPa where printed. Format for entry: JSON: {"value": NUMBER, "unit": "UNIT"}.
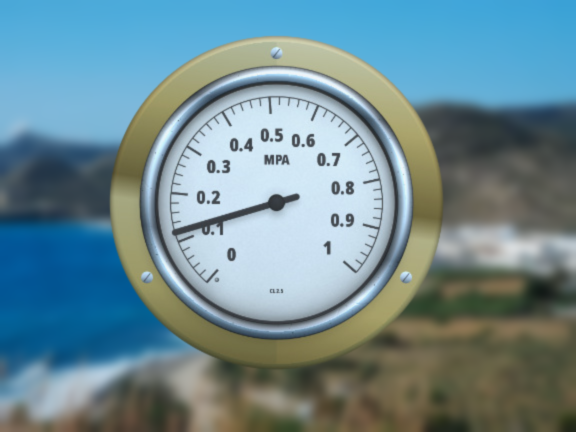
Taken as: {"value": 0.12, "unit": "MPa"}
